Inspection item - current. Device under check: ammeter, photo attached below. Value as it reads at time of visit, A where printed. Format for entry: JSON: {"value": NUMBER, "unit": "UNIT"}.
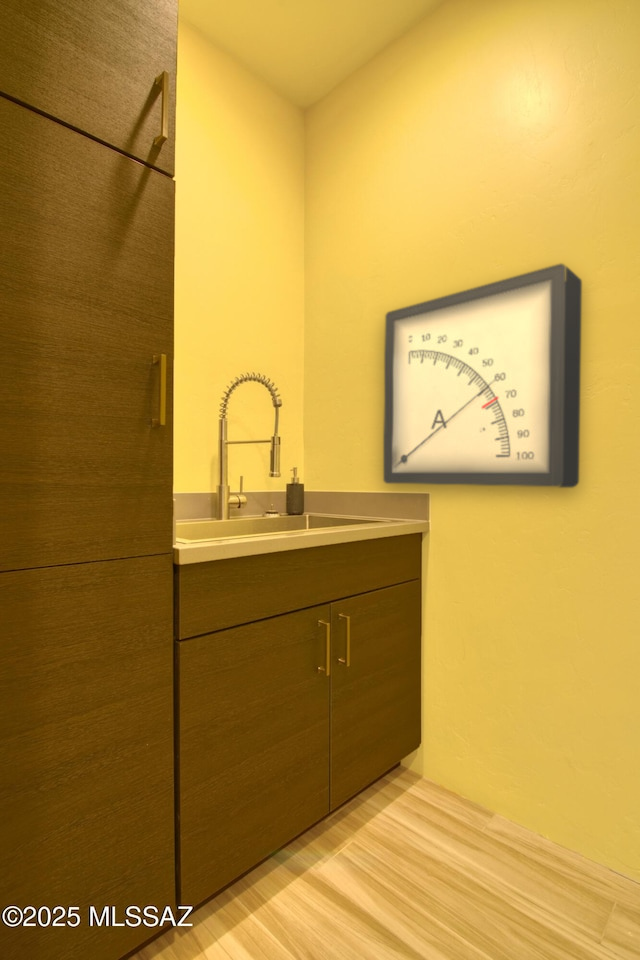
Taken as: {"value": 60, "unit": "A"}
